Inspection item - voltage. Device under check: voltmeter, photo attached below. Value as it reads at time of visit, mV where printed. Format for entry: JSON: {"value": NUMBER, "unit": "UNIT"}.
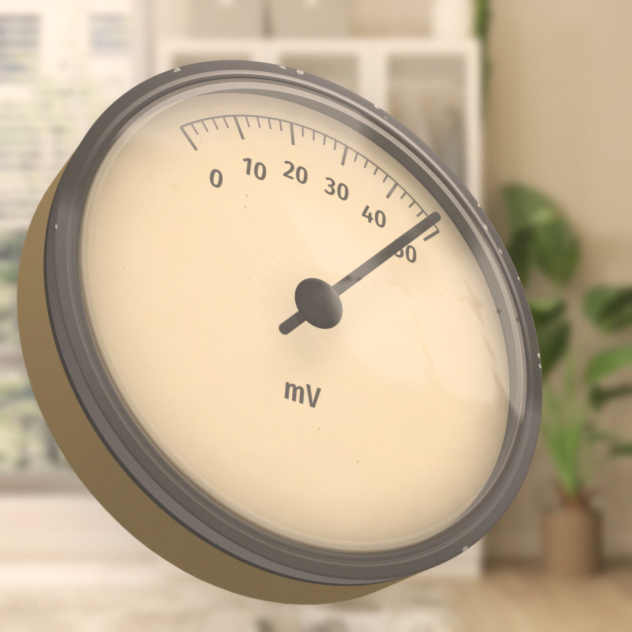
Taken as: {"value": 48, "unit": "mV"}
